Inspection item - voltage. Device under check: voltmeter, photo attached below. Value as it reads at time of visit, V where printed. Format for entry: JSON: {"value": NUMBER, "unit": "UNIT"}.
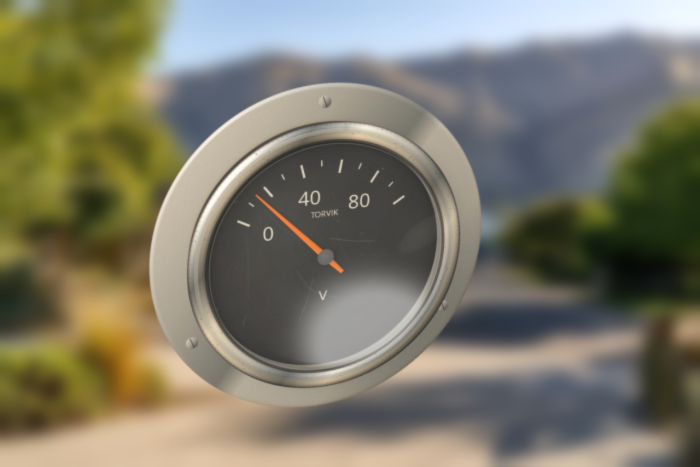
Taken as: {"value": 15, "unit": "V"}
